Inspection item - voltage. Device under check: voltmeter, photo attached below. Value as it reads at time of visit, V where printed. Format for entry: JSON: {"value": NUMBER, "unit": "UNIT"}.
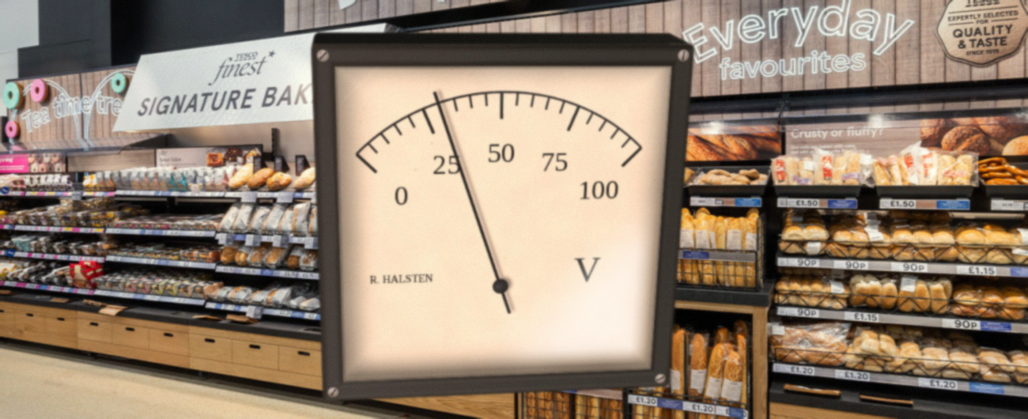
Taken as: {"value": 30, "unit": "V"}
